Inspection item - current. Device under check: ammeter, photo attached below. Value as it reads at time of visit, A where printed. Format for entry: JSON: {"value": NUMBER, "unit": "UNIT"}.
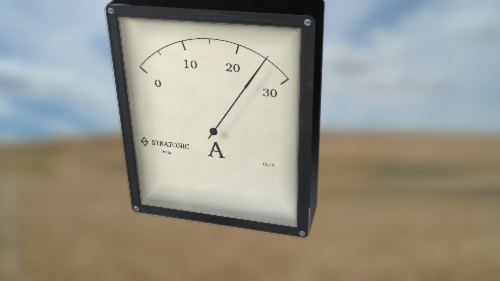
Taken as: {"value": 25, "unit": "A"}
